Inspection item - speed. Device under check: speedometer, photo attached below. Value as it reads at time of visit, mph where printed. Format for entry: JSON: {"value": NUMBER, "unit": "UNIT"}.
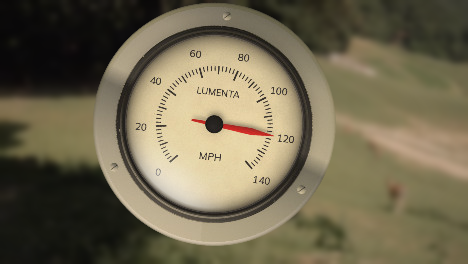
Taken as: {"value": 120, "unit": "mph"}
